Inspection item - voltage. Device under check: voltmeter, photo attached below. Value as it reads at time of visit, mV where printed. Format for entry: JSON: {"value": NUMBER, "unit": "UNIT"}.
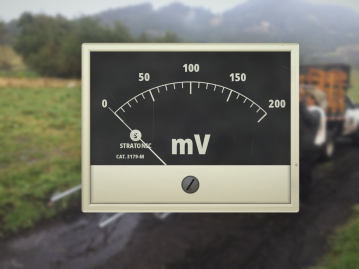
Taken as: {"value": 0, "unit": "mV"}
